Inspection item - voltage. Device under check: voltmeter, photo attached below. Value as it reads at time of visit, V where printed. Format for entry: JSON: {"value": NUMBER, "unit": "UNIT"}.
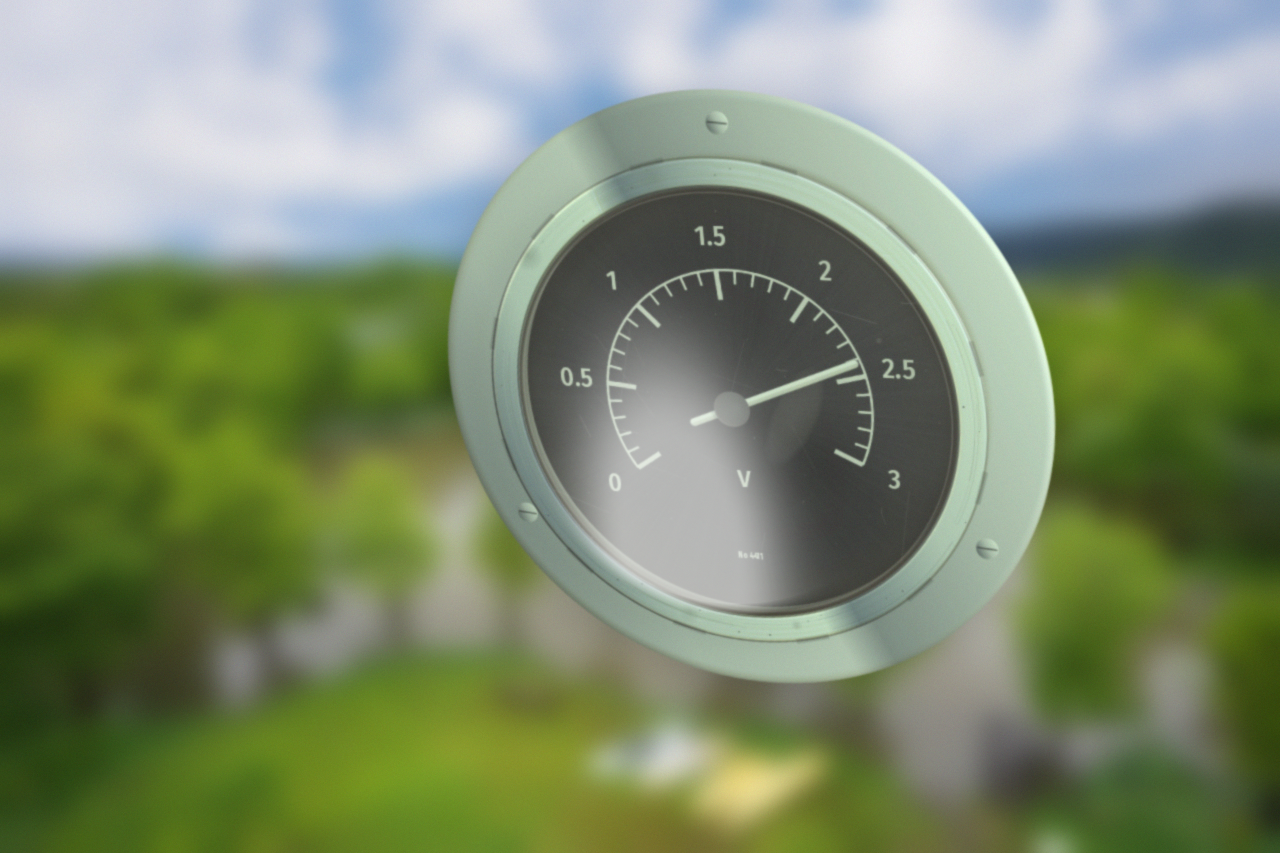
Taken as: {"value": 2.4, "unit": "V"}
